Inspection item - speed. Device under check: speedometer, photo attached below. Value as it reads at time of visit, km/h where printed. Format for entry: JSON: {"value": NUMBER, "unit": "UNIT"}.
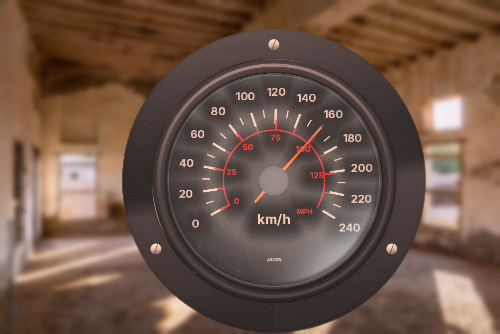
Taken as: {"value": 160, "unit": "km/h"}
